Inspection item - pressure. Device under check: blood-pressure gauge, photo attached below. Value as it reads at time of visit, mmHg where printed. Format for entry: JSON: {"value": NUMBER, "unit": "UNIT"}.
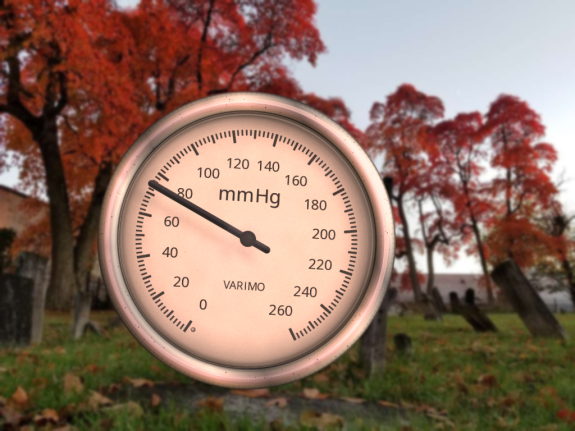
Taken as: {"value": 74, "unit": "mmHg"}
